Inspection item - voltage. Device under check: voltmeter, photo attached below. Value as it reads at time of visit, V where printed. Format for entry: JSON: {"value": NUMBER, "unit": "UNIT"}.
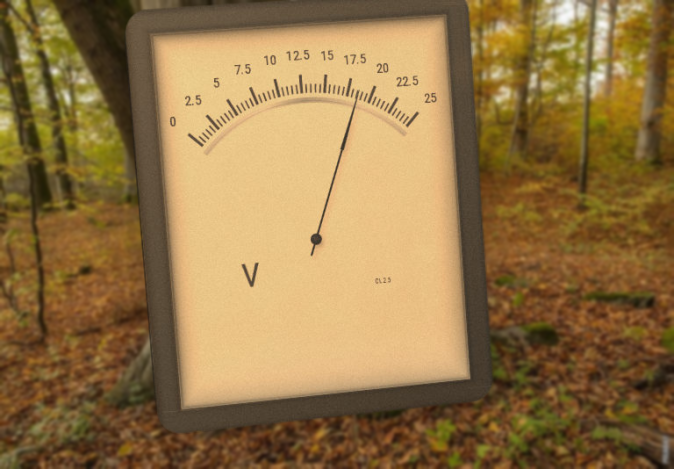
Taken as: {"value": 18.5, "unit": "V"}
